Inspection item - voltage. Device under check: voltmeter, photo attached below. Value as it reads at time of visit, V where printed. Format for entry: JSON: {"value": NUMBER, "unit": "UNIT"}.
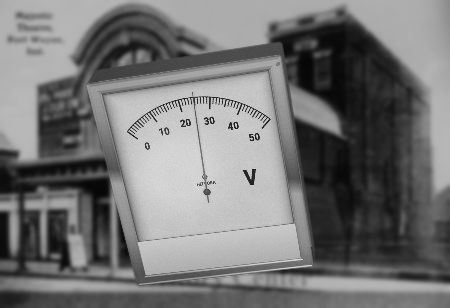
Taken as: {"value": 25, "unit": "V"}
